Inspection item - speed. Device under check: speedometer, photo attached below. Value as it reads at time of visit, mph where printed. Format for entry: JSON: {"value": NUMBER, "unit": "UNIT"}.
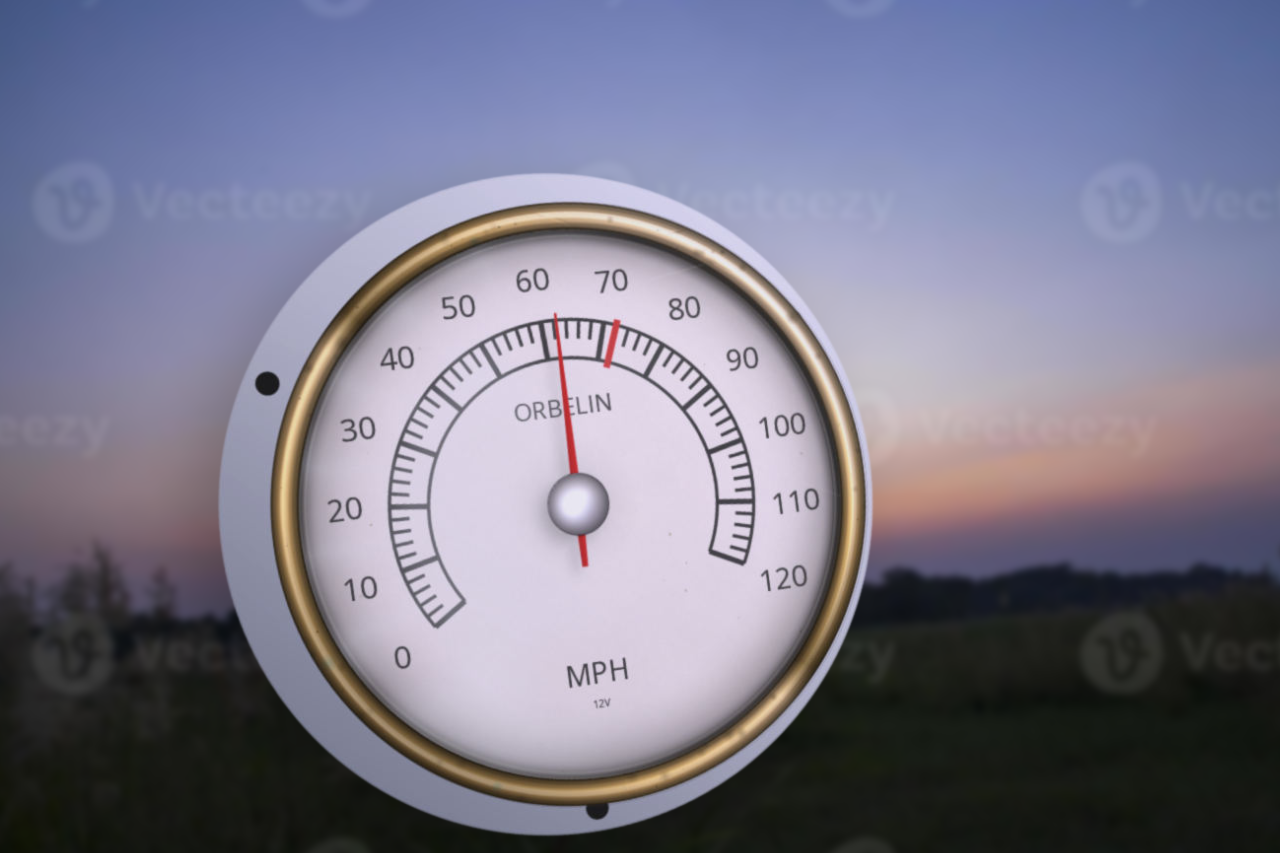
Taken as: {"value": 62, "unit": "mph"}
